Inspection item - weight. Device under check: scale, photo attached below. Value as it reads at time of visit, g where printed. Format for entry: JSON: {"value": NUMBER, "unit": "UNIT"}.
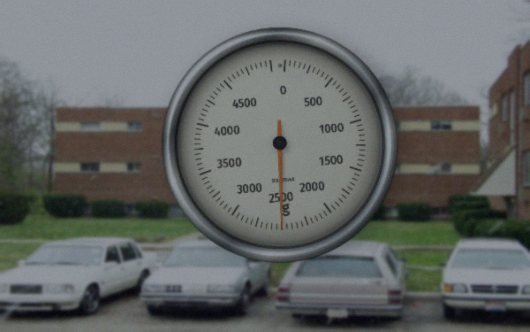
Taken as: {"value": 2500, "unit": "g"}
